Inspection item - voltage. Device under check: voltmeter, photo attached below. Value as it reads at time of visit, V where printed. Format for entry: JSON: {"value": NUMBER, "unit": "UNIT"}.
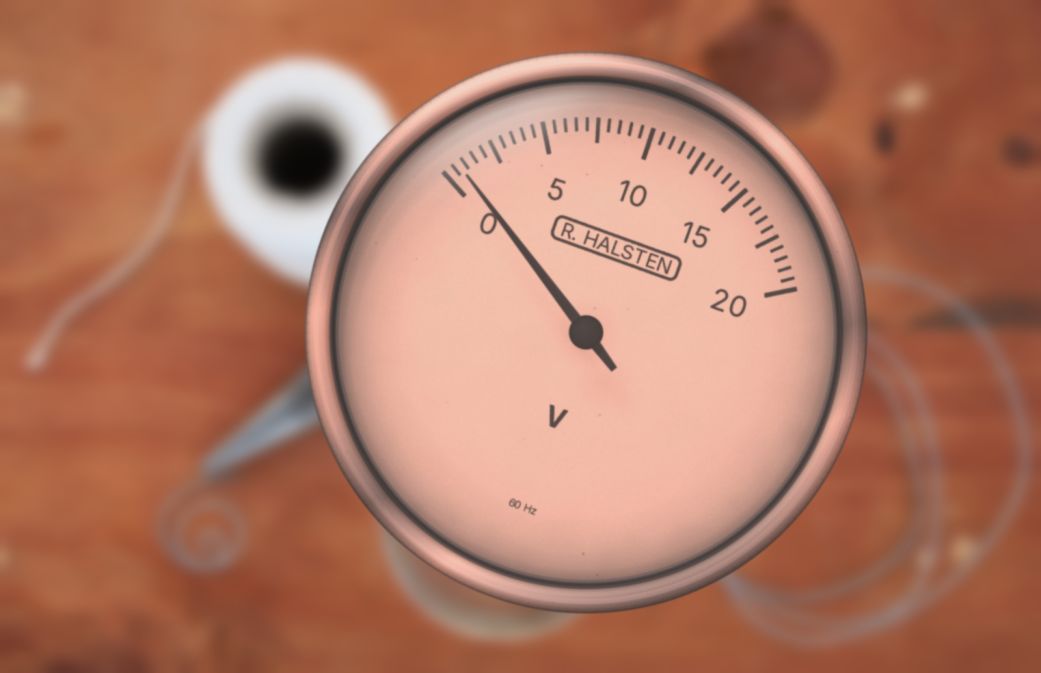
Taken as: {"value": 0.75, "unit": "V"}
